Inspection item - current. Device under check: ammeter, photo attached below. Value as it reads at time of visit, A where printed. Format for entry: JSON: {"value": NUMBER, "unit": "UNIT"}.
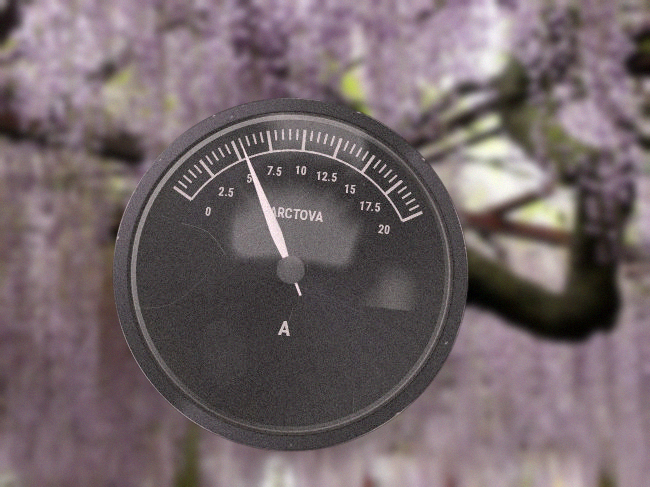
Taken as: {"value": 5.5, "unit": "A"}
